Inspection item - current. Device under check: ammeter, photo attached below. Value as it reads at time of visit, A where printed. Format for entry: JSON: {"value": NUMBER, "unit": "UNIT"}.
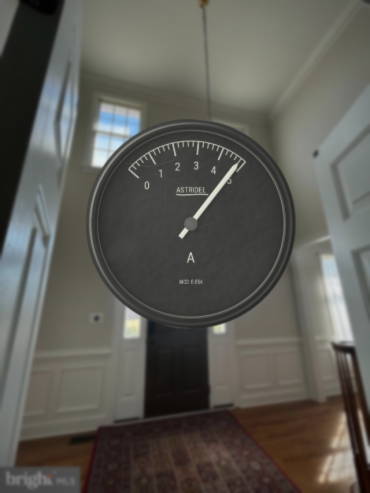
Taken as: {"value": 4.8, "unit": "A"}
